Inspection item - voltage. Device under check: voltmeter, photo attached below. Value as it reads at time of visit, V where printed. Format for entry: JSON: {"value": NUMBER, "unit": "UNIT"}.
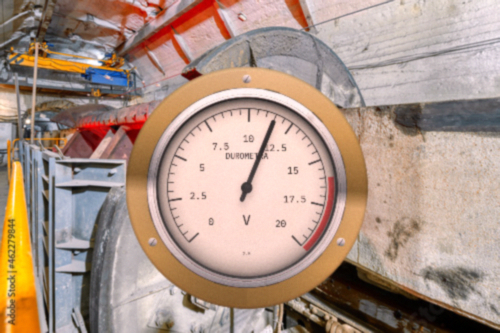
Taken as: {"value": 11.5, "unit": "V"}
